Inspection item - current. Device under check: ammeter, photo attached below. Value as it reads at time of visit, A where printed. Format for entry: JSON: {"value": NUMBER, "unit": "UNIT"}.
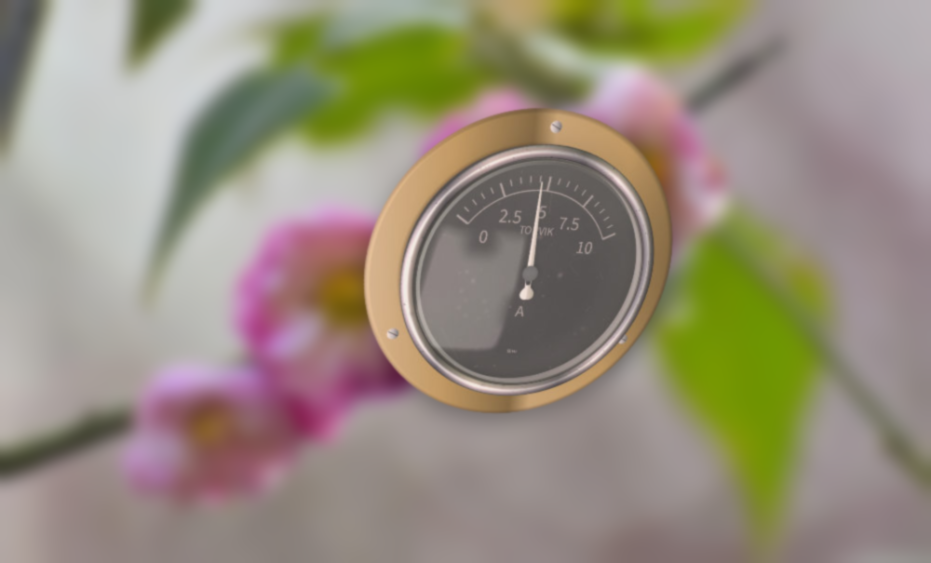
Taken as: {"value": 4.5, "unit": "A"}
